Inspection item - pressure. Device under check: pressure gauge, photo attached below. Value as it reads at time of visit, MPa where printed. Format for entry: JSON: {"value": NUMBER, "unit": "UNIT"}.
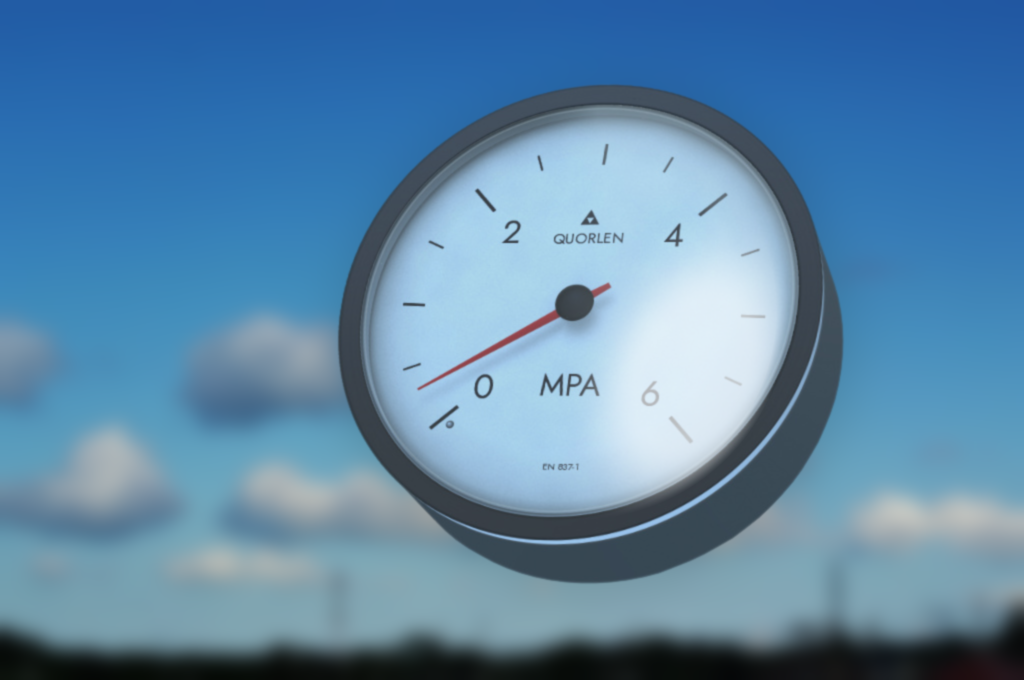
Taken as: {"value": 0.25, "unit": "MPa"}
